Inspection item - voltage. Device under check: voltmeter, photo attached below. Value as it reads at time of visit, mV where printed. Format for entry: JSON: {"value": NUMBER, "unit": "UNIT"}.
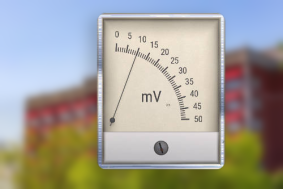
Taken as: {"value": 10, "unit": "mV"}
